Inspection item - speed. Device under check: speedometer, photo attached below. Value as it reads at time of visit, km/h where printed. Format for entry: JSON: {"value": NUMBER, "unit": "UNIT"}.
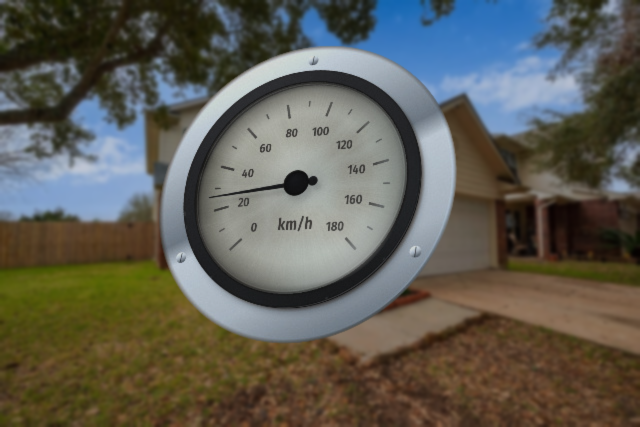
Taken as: {"value": 25, "unit": "km/h"}
